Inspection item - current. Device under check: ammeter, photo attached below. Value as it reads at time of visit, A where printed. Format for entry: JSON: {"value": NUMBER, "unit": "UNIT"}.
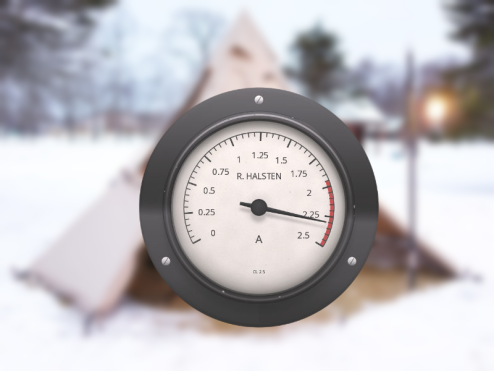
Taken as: {"value": 2.3, "unit": "A"}
